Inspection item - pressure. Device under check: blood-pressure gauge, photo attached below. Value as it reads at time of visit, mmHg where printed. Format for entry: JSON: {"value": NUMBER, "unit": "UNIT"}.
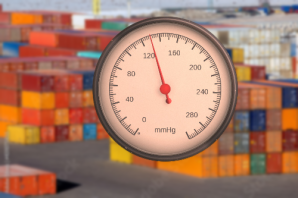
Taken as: {"value": 130, "unit": "mmHg"}
